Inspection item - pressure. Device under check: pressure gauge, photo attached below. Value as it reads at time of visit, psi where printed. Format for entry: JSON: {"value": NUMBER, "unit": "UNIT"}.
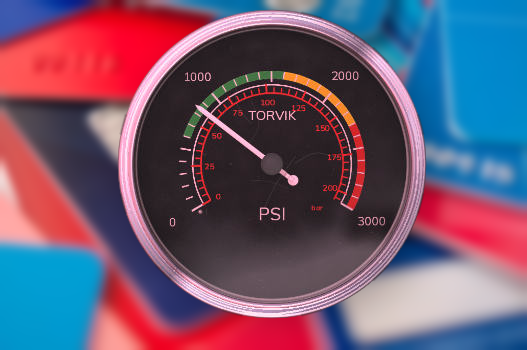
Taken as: {"value": 850, "unit": "psi"}
